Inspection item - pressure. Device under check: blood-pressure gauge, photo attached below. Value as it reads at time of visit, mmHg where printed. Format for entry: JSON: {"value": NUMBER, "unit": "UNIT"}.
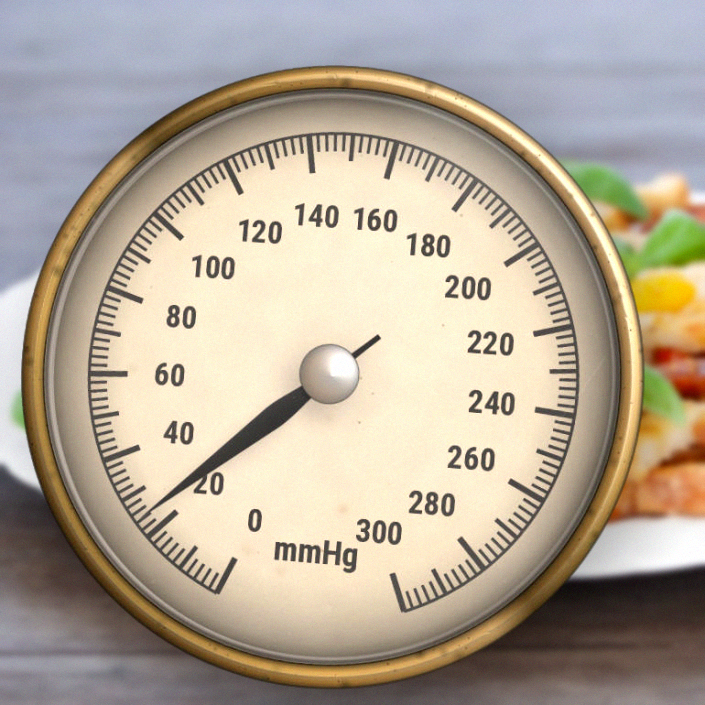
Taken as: {"value": 24, "unit": "mmHg"}
